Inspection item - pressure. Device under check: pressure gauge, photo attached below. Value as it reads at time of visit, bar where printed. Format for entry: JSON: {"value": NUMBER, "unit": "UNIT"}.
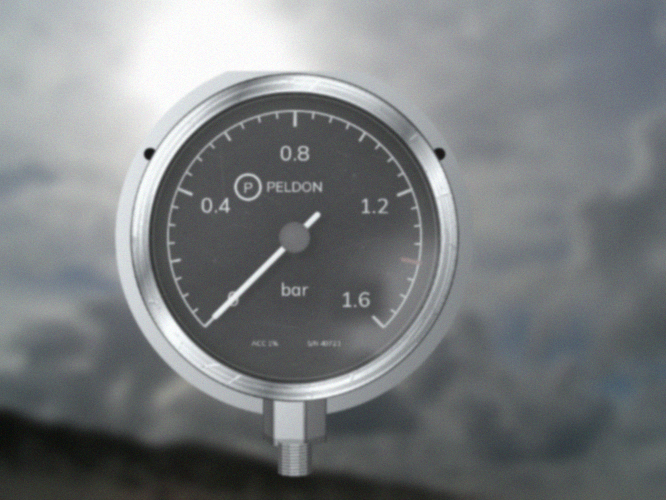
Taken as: {"value": 0, "unit": "bar"}
